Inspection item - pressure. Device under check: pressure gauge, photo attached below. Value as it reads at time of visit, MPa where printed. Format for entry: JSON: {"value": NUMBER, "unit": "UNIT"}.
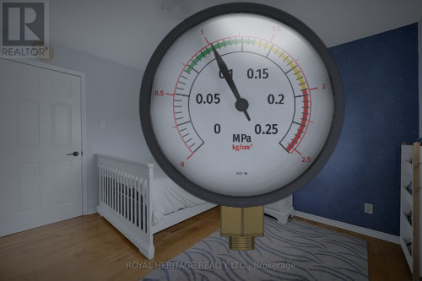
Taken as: {"value": 0.1, "unit": "MPa"}
